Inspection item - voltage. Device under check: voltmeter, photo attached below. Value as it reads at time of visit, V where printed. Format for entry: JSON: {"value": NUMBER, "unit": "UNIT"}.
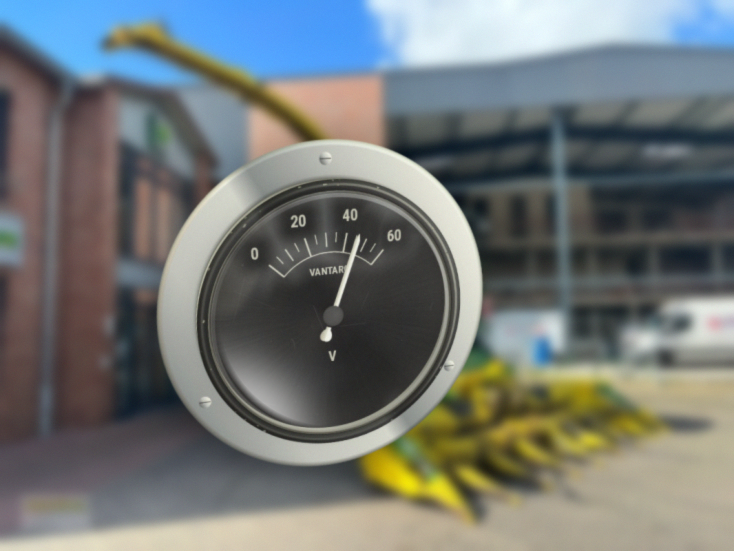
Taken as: {"value": 45, "unit": "V"}
